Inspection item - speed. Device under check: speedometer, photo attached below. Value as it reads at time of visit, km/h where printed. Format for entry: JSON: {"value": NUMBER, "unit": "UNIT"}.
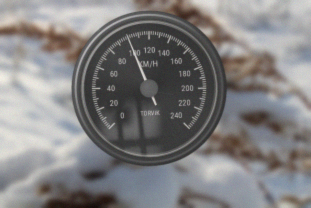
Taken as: {"value": 100, "unit": "km/h"}
